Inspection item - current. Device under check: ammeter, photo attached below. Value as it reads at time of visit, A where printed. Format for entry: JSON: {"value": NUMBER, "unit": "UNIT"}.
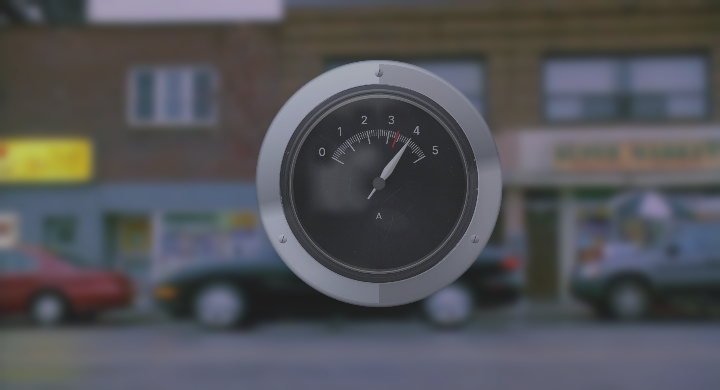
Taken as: {"value": 4, "unit": "A"}
